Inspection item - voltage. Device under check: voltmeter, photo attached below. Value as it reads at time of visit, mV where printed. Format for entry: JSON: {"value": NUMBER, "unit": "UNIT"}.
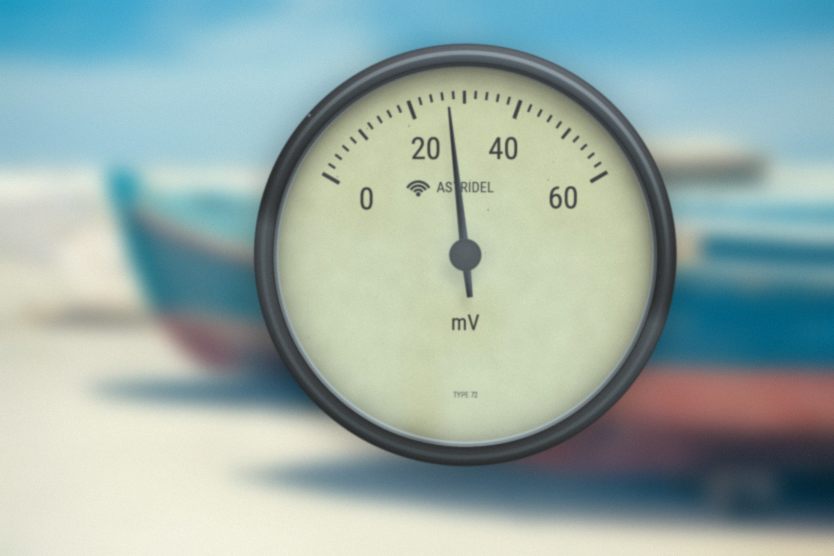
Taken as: {"value": 27, "unit": "mV"}
